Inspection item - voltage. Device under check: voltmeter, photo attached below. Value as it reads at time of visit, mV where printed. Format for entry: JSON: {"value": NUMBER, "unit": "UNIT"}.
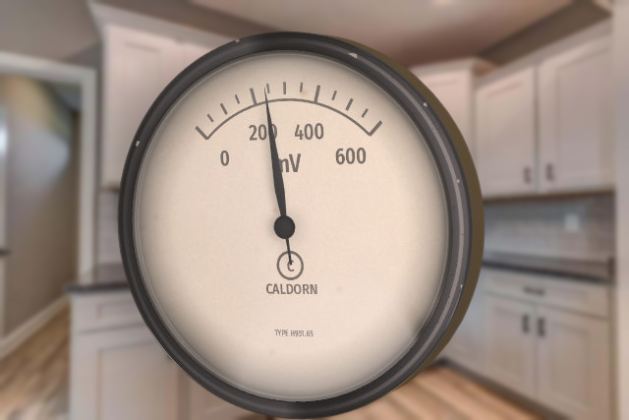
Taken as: {"value": 250, "unit": "mV"}
